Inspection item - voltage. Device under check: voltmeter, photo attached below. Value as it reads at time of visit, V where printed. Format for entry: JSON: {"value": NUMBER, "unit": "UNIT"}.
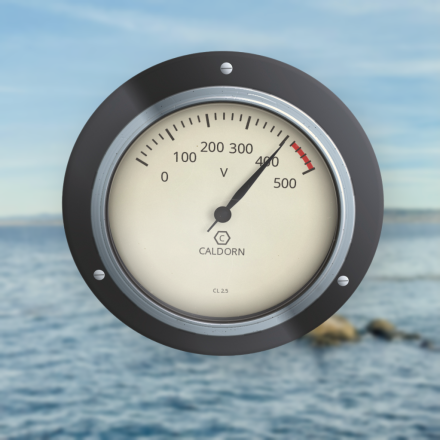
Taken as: {"value": 400, "unit": "V"}
